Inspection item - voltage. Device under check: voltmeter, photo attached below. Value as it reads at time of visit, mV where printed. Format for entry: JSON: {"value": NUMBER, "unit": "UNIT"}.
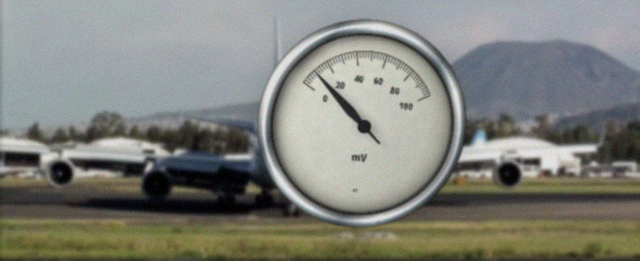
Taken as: {"value": 10, "unit": "mV"}
